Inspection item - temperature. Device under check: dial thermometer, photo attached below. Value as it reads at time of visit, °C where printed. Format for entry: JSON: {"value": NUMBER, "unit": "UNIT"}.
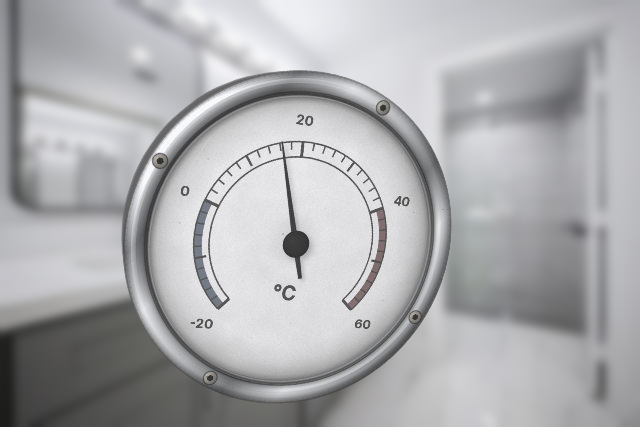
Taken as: {"value": 16, "unit": "°C"}
